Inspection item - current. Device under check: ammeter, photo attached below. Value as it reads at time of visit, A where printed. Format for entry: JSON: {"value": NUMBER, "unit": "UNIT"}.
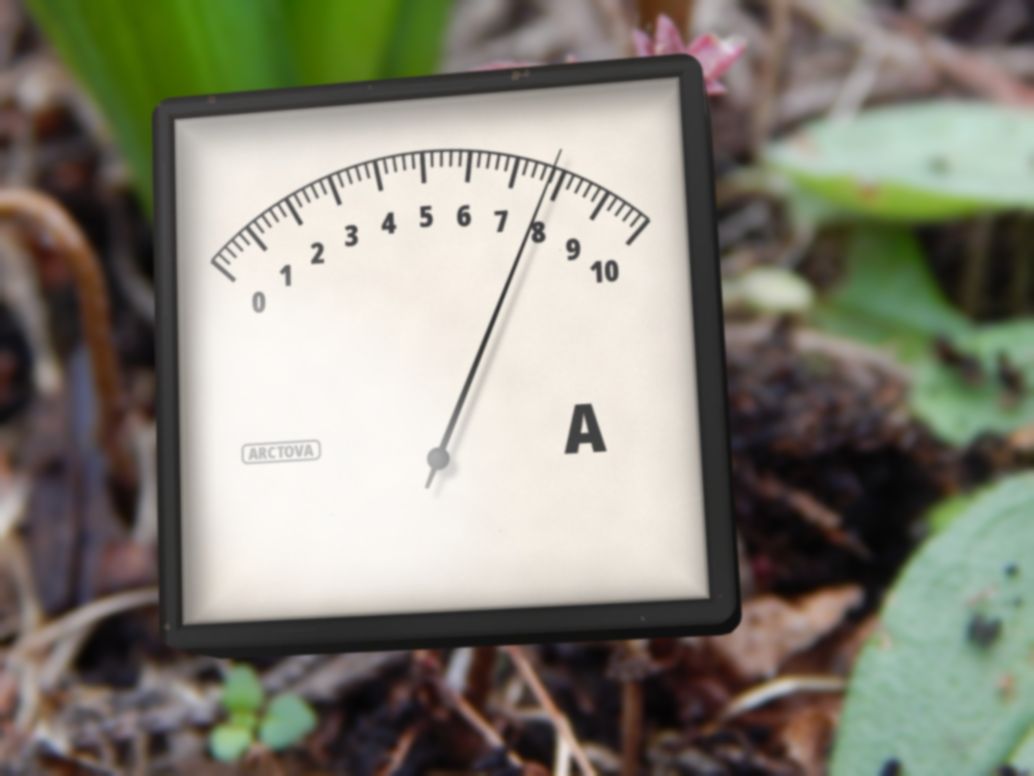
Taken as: {"value": 7.8, "unit": "A"}
